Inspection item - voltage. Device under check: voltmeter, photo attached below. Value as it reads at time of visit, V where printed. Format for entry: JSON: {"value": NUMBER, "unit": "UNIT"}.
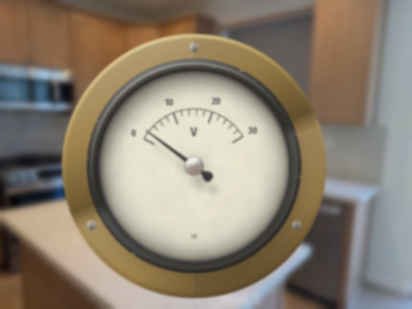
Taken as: {"value": 2, "unit": "V"}
